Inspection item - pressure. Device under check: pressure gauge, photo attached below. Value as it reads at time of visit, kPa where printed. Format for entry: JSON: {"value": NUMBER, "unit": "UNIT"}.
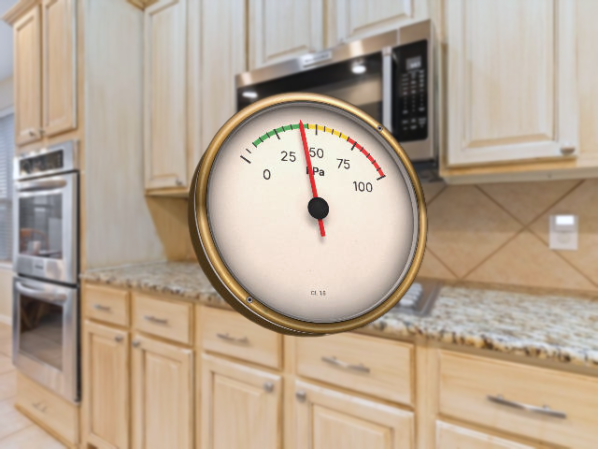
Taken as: {"value": 40, "unit": "kPa"}
